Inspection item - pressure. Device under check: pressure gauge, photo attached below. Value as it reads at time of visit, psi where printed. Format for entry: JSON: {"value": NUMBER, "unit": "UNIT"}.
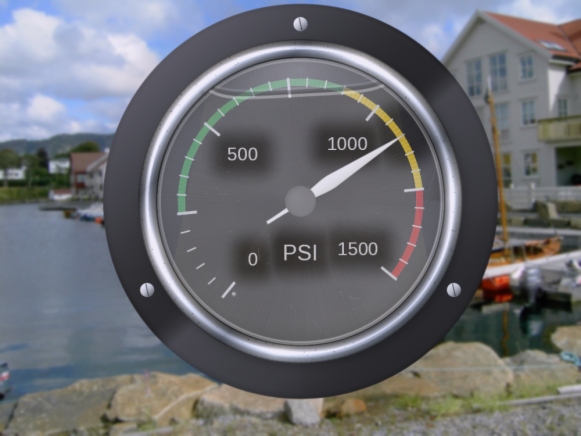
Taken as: {"value": 1100, "unit": "psi"}
